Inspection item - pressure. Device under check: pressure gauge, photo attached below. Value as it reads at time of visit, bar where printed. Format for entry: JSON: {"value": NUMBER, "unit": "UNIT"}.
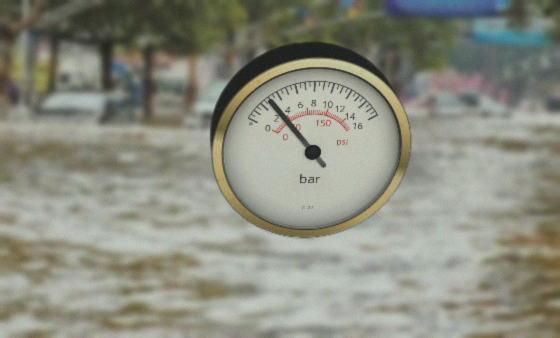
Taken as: {"value": 3, "unit": "bar"}
